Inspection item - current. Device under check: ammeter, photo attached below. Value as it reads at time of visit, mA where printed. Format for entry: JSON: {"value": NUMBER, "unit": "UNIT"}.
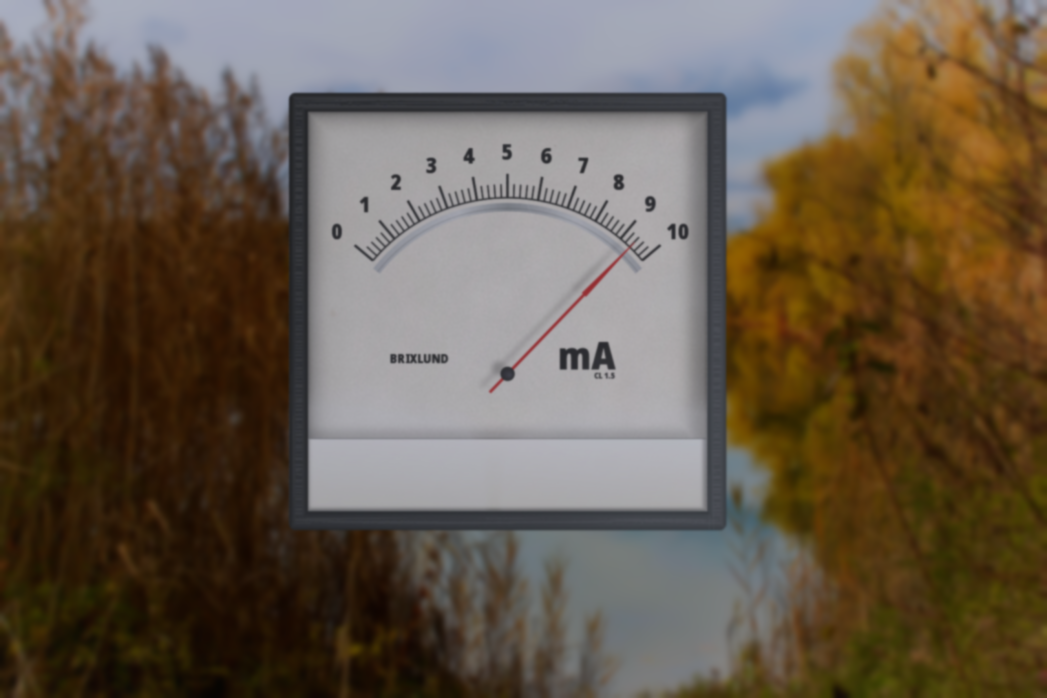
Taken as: {"value": 9.4, "unit": "mA"}
